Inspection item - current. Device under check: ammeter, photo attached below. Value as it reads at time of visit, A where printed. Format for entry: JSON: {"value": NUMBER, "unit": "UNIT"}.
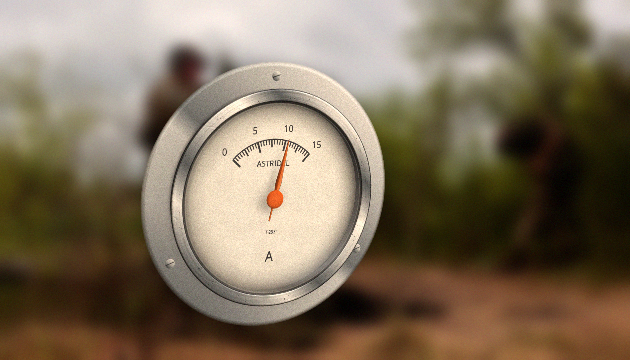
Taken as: {"value": 10, "unit": "A"}
